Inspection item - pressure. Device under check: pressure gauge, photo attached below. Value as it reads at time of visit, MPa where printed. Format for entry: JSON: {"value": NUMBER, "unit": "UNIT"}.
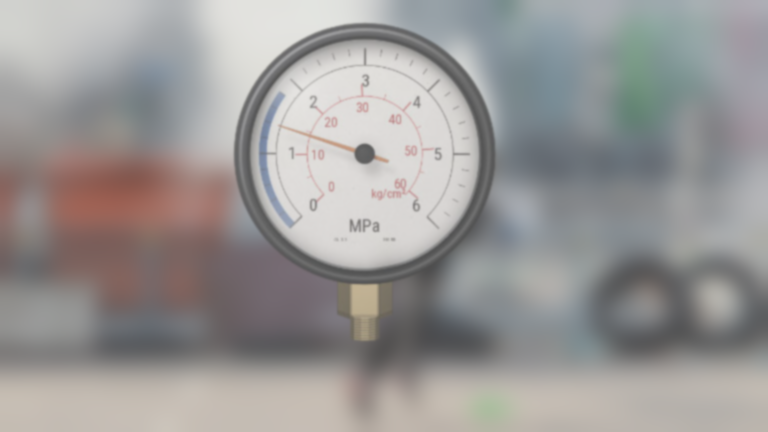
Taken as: {"value": 1.4, "unit": "MPa"}
